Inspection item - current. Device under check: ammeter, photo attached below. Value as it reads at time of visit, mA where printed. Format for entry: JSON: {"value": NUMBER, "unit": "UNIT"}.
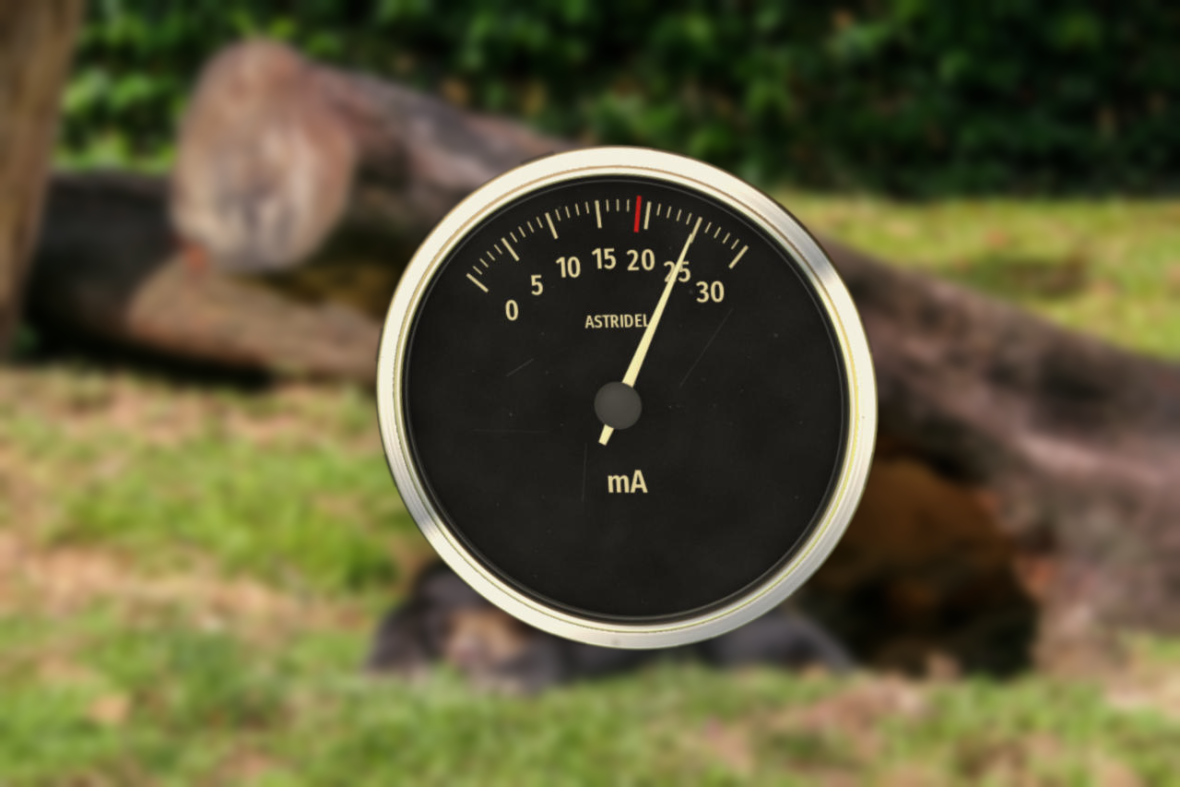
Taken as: {"value": 25, "unit": "mA"}
